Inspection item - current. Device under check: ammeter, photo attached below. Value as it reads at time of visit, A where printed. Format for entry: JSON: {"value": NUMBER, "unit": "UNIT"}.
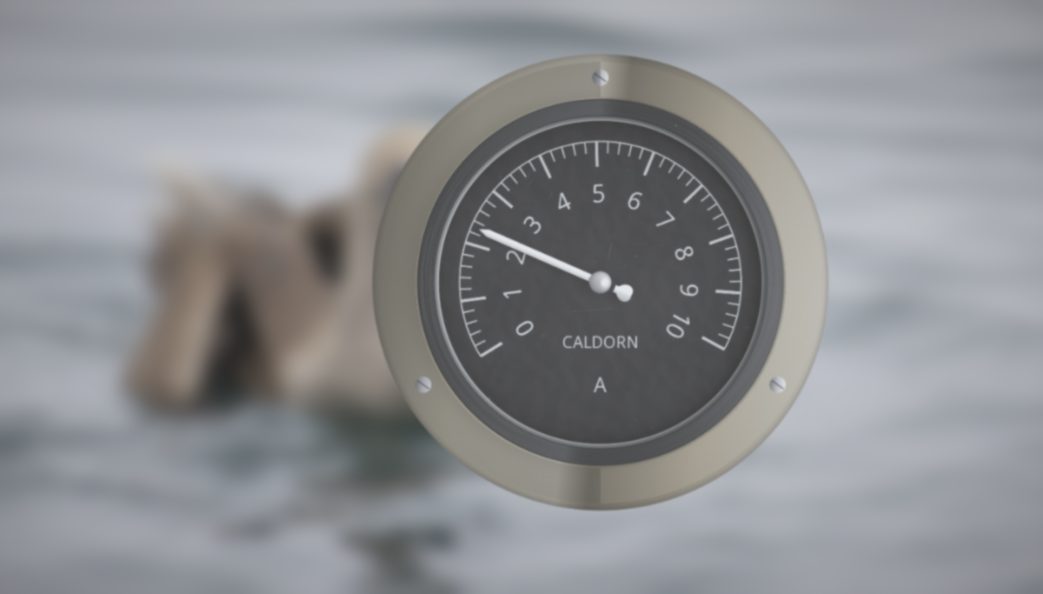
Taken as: {"value": 2.3, "unit": "A"}
